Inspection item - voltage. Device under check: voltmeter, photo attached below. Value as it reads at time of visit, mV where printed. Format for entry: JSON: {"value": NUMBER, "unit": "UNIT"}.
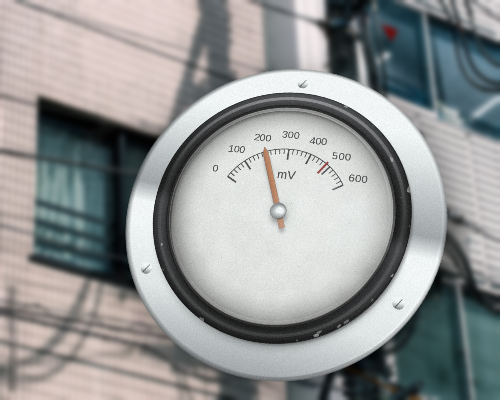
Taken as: {"value": 200, "unit": "mV"}
